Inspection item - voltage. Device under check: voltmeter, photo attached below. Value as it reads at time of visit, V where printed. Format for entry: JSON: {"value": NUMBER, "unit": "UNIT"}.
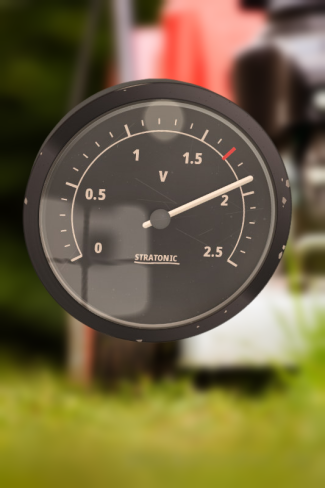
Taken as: {"value": 1.9, "unit": "V"}
